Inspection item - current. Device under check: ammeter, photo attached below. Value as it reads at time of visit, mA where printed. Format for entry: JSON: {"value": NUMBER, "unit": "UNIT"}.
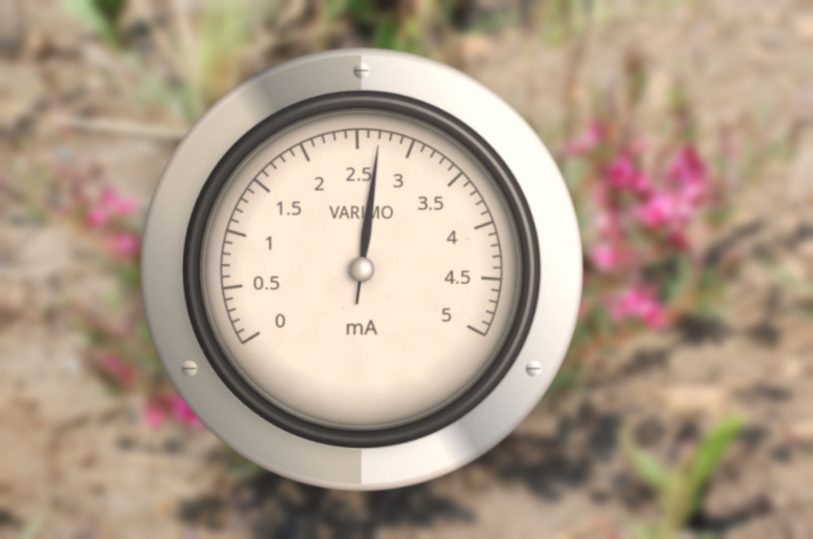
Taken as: {"value": 2.7, "unit": "mA"}
